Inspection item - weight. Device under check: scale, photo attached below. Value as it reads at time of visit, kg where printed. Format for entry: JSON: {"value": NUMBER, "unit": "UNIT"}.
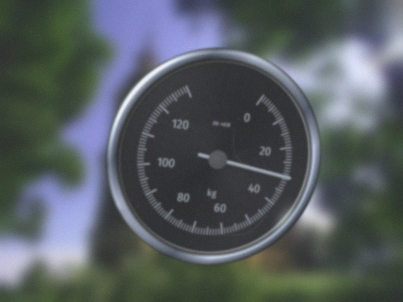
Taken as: {"value": 30, "unit": "kg"}
